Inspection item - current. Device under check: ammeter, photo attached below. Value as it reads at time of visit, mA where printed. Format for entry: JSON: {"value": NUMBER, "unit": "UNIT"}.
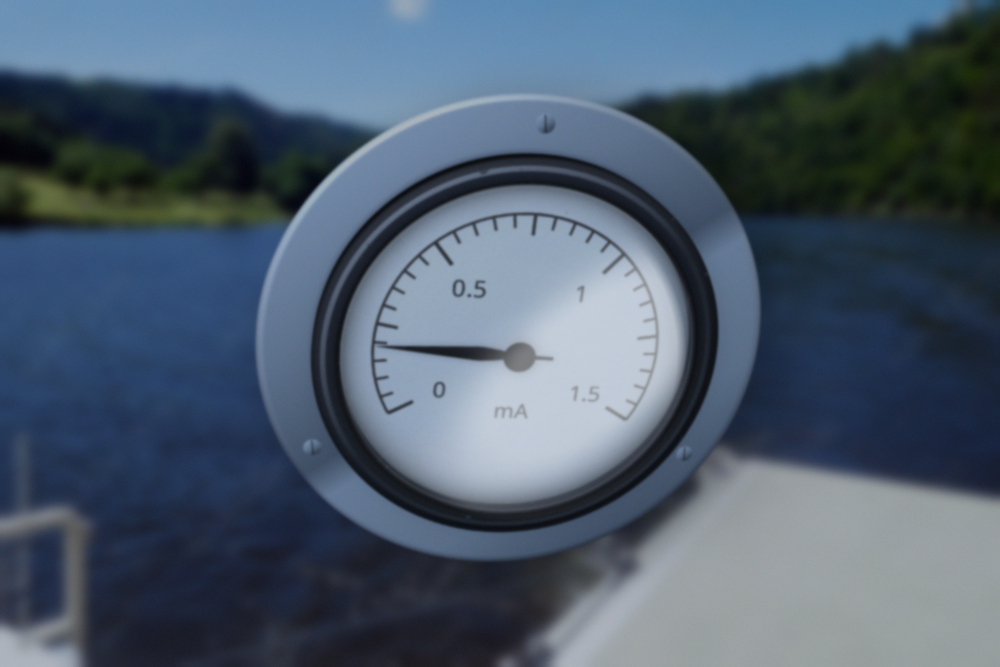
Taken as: {"value": 0.2, "unit": "mA"}
